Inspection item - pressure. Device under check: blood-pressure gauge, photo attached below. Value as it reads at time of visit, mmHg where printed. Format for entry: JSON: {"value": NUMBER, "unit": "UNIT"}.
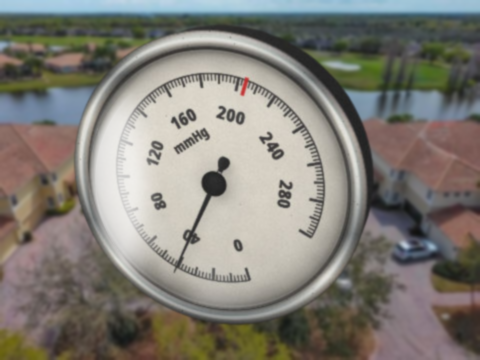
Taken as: {"value": 40, "unit": "mmHg"}
